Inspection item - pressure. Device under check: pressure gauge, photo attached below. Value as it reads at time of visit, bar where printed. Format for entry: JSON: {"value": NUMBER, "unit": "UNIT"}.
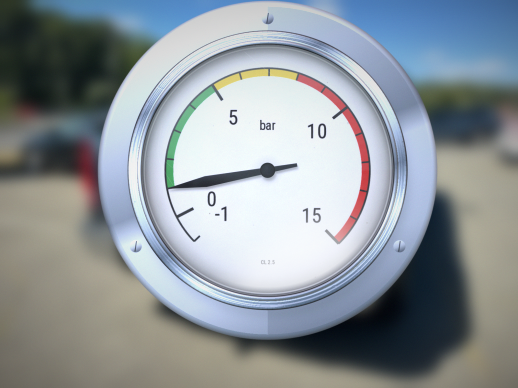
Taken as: {"value": 1, "unit": "bar"}
